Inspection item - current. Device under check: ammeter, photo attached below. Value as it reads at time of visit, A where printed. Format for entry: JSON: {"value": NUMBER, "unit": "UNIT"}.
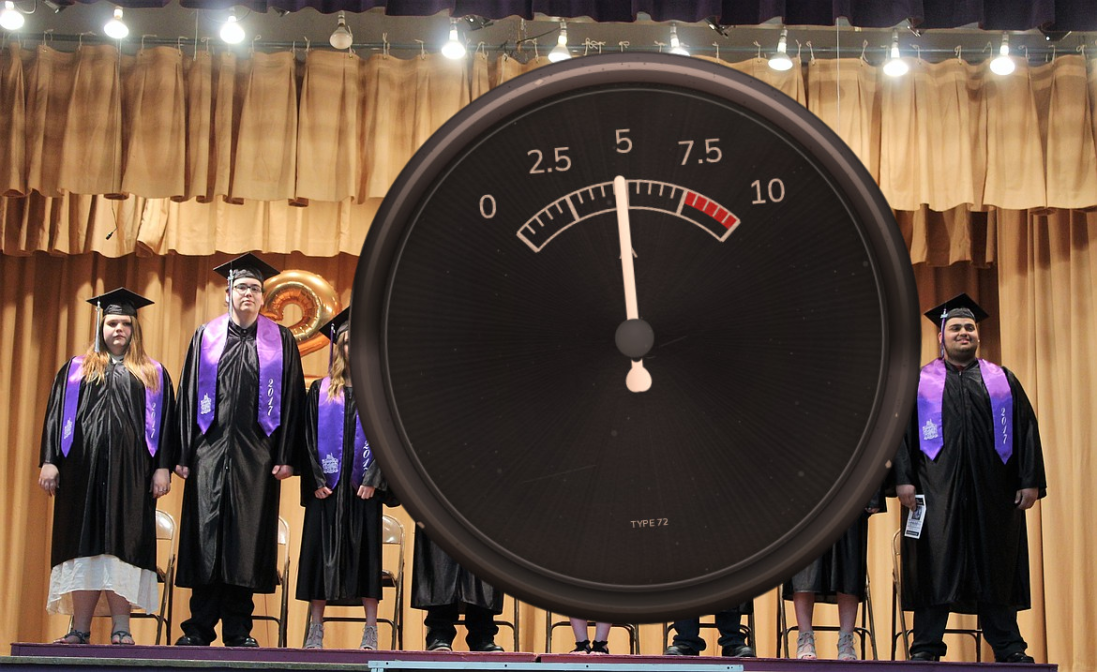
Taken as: {"value": 4.75, "unit": "A"}
